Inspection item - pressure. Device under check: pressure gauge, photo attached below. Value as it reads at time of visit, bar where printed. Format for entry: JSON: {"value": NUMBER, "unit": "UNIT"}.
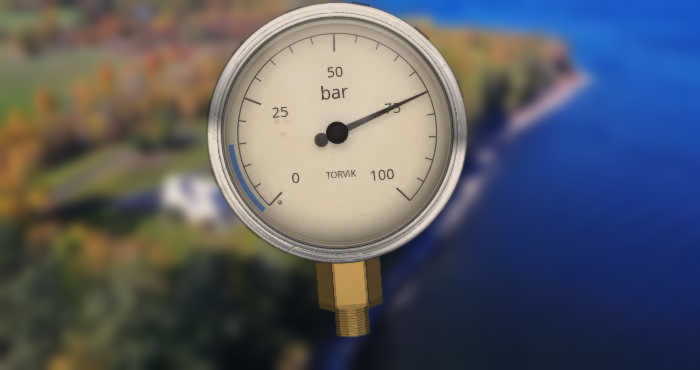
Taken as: {"value": 75, "unit": "bar"}
